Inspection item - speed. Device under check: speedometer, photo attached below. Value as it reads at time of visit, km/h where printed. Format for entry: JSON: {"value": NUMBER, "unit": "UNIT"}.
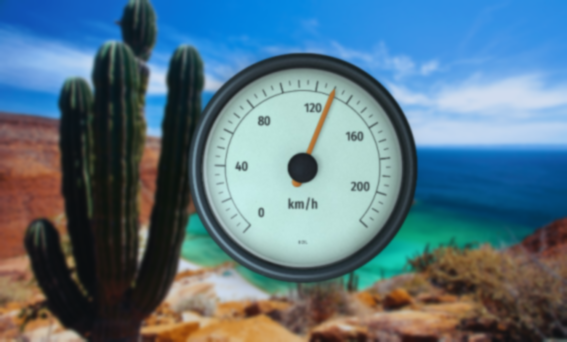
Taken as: {"value": 130, "unit": "km/h"}
